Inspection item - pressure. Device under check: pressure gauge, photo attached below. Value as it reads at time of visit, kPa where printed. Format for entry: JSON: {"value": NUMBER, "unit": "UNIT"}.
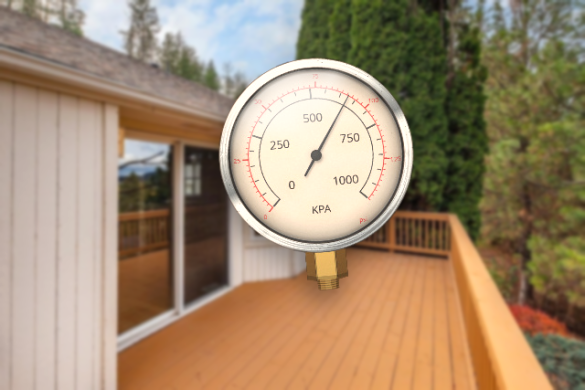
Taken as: {"value": 625, "unit": "kPa"}
